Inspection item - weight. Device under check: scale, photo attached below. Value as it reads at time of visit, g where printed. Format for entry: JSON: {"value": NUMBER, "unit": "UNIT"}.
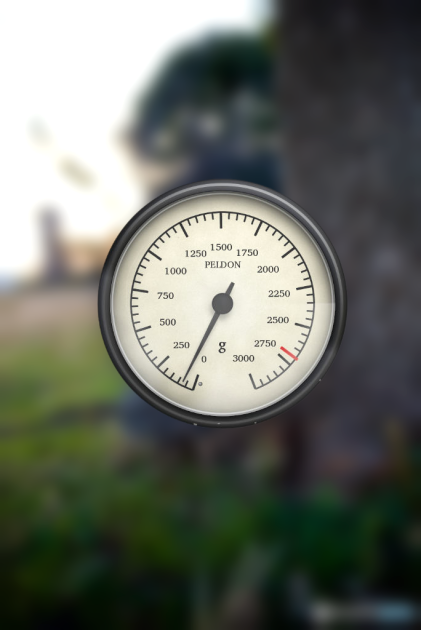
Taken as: {"value": 75, "unit": "g"}
